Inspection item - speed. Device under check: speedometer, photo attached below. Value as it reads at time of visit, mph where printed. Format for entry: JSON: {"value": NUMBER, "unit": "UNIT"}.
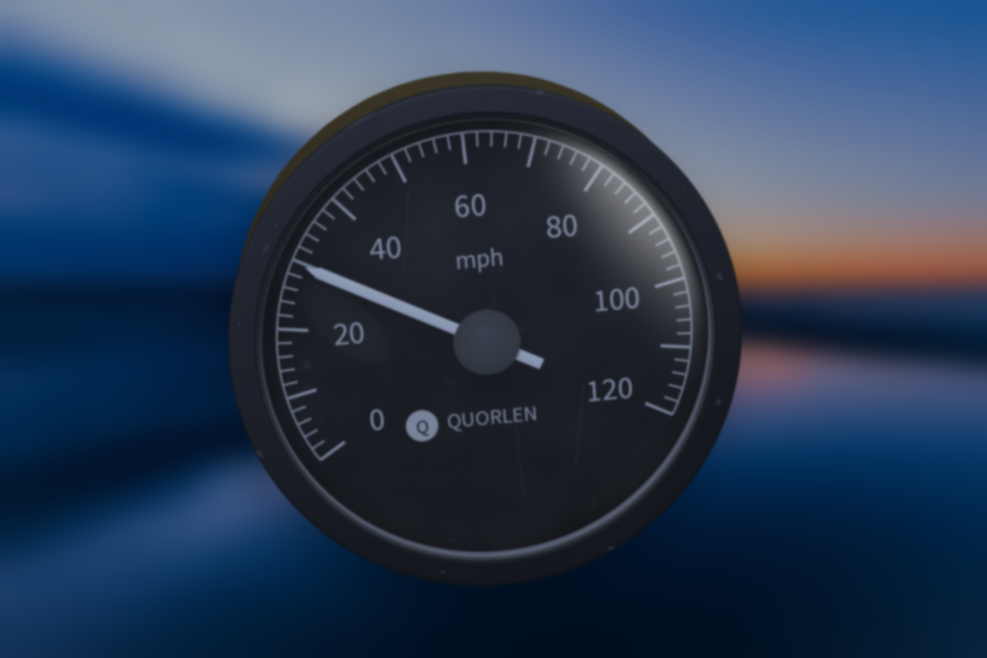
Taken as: {"value": 30, "unit": "mph"}
